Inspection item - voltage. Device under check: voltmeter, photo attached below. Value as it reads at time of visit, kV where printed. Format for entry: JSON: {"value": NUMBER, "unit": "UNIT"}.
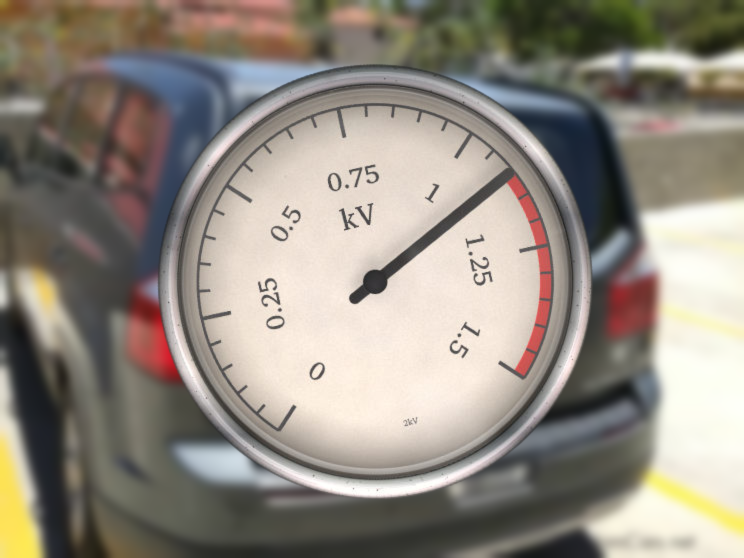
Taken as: {"value": 1.1, "unit": "kV"}
